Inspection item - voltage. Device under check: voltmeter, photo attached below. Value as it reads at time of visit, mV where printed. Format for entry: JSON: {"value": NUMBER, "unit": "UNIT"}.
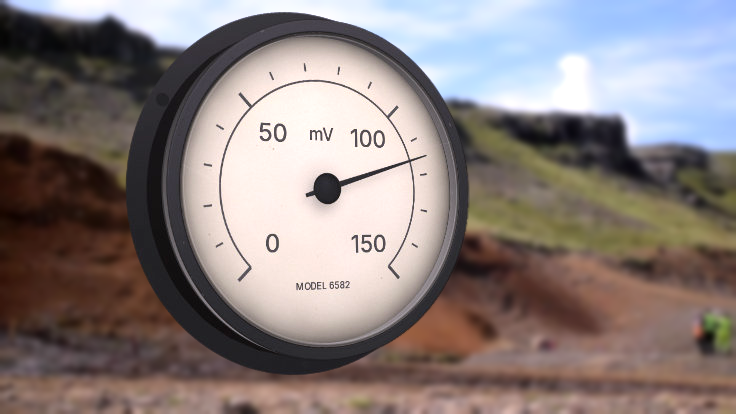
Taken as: {"value": 115, "unit": "mV"}
